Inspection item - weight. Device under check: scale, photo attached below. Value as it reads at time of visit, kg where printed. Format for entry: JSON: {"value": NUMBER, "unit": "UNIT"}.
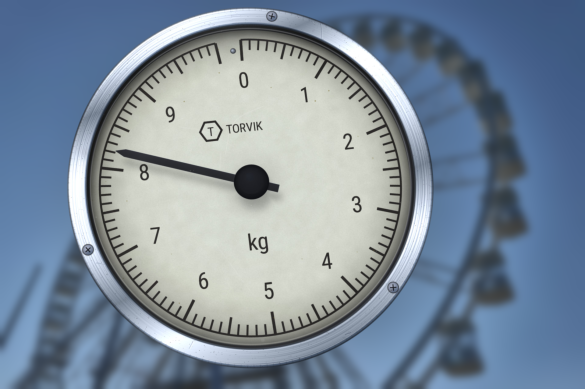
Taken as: {"value": 8.2, "unit": "kg"}
